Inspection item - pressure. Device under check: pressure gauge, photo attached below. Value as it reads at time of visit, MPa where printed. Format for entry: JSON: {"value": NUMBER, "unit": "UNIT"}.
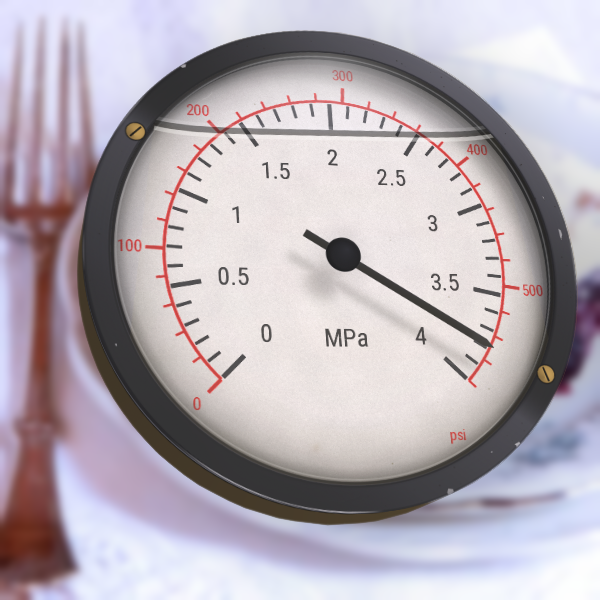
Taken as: {"value": 3.8, "unit": "MPa"}
